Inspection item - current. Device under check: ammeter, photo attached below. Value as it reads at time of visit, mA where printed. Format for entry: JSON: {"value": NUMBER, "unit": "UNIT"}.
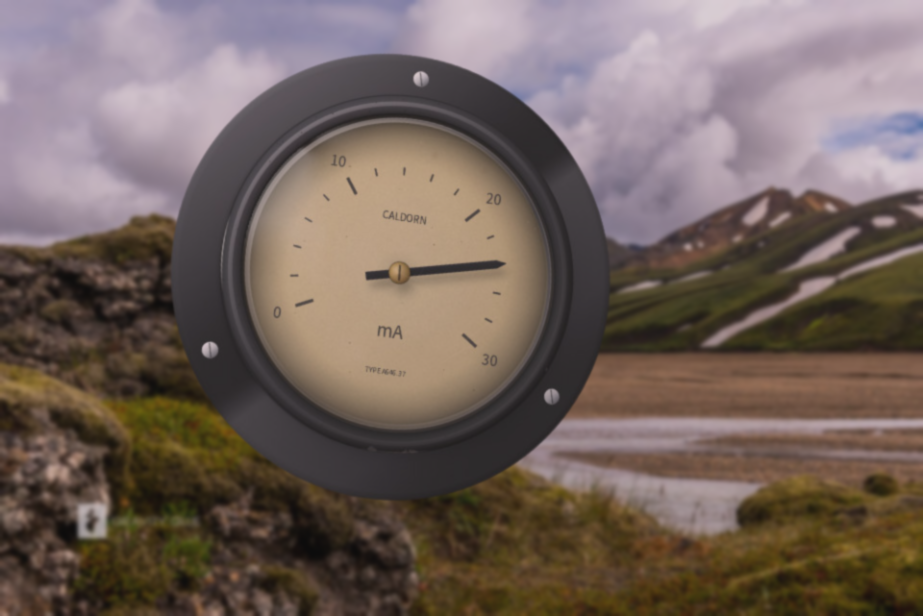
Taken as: {"value": 24, "unit": "mA"}
